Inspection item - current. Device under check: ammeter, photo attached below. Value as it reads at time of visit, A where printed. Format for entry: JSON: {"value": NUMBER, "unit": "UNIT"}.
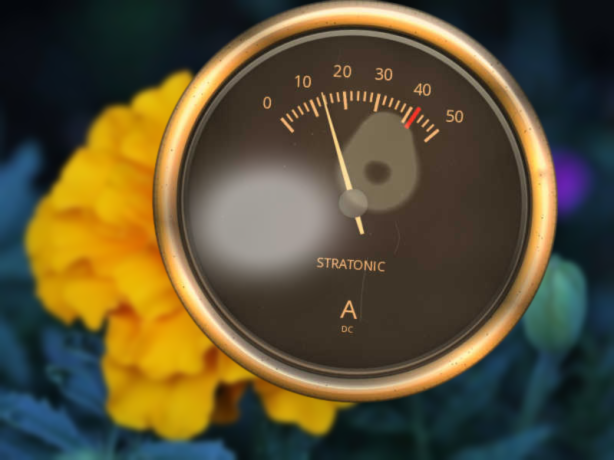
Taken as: {"value": 14, "unit": "A"}
